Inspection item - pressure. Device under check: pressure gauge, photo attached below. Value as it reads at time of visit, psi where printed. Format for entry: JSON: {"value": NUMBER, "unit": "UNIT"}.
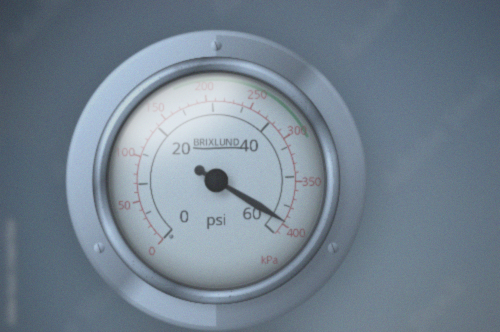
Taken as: {"value": 57.5, "unit": "psi"}
